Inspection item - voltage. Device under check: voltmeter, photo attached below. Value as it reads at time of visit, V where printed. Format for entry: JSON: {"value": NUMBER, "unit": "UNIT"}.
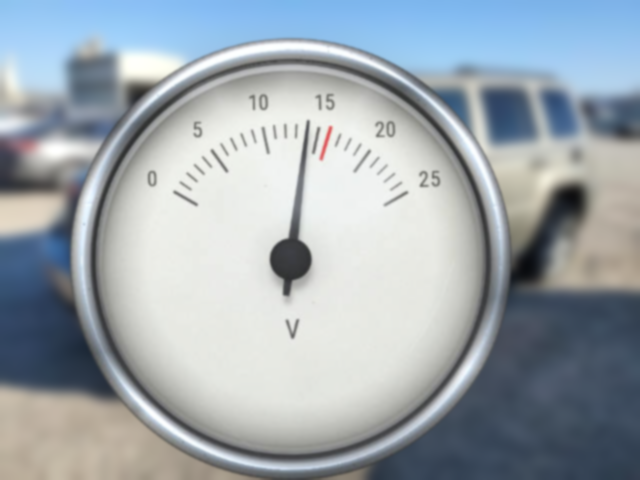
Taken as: {"value": 14, "unit": "V"}
